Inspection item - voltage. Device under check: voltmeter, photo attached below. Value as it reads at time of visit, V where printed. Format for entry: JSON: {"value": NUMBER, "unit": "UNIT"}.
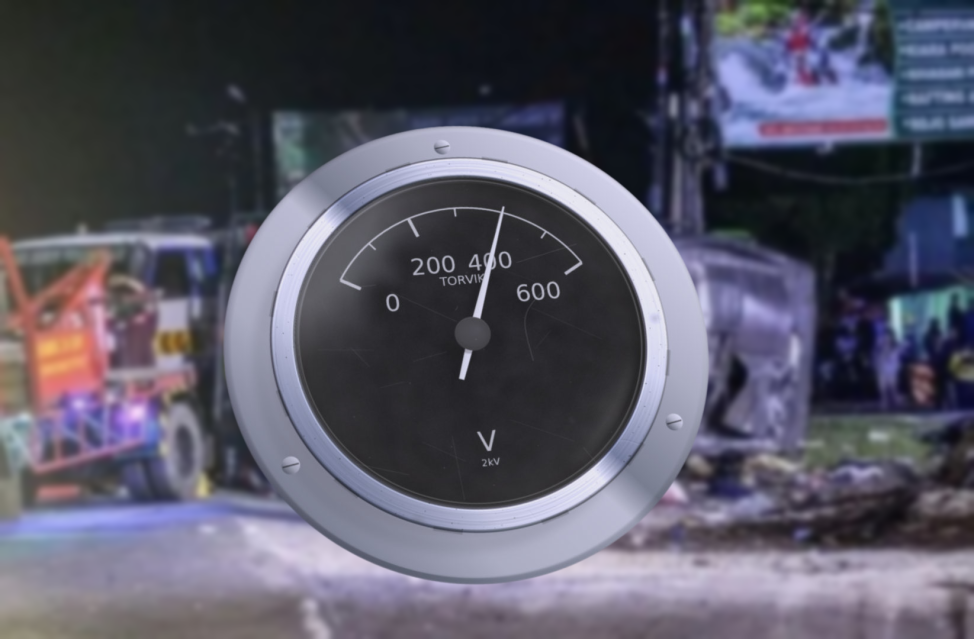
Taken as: {"value": 400, "unit": "V"}
